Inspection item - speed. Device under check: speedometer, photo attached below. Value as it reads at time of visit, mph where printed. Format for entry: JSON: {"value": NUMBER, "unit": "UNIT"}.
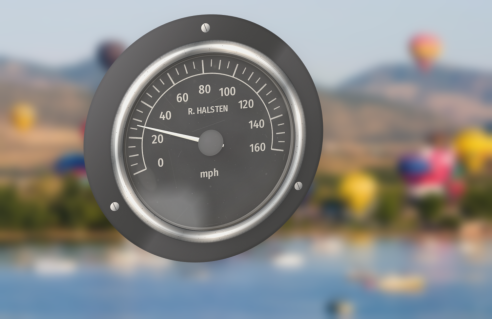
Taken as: {"value": 27.5, "unit": "mph"}
